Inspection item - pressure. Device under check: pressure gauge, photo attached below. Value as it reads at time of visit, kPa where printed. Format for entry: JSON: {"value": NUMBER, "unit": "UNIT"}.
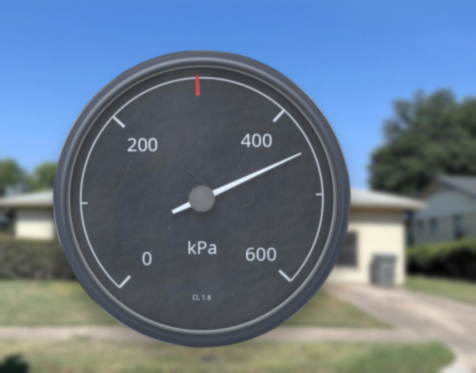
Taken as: {"value": 450, "unit": "kPa"}
